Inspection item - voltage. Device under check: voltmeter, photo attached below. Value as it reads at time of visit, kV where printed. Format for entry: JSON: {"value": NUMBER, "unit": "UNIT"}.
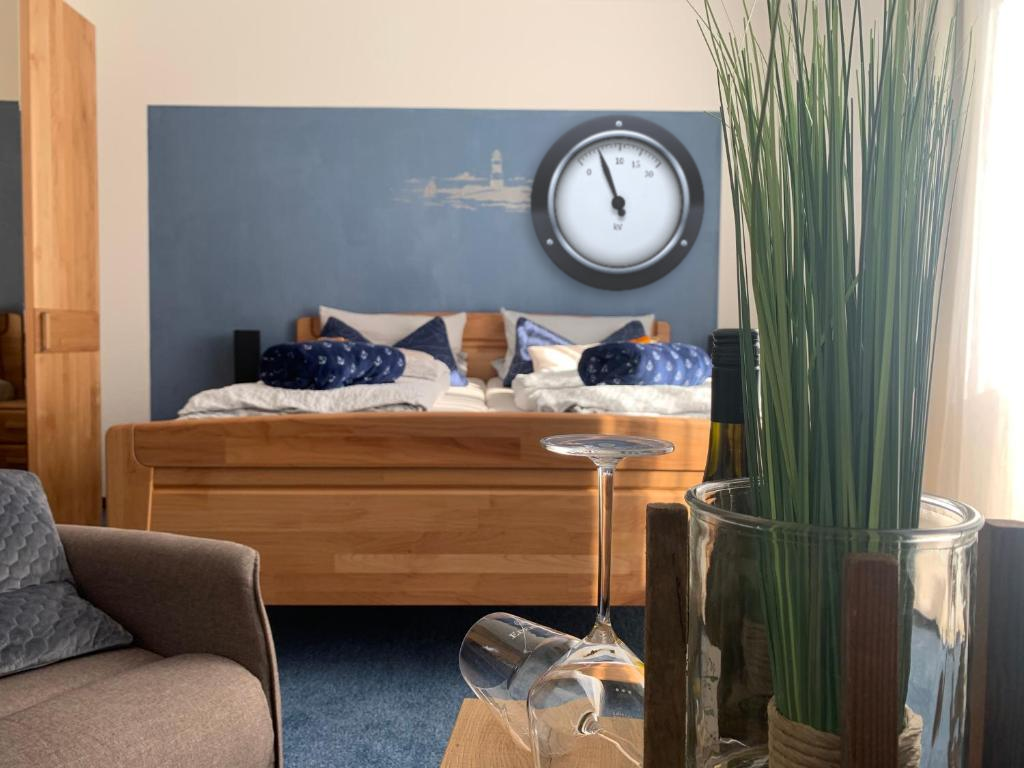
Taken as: {"value": 5, "unit": "kV"}
